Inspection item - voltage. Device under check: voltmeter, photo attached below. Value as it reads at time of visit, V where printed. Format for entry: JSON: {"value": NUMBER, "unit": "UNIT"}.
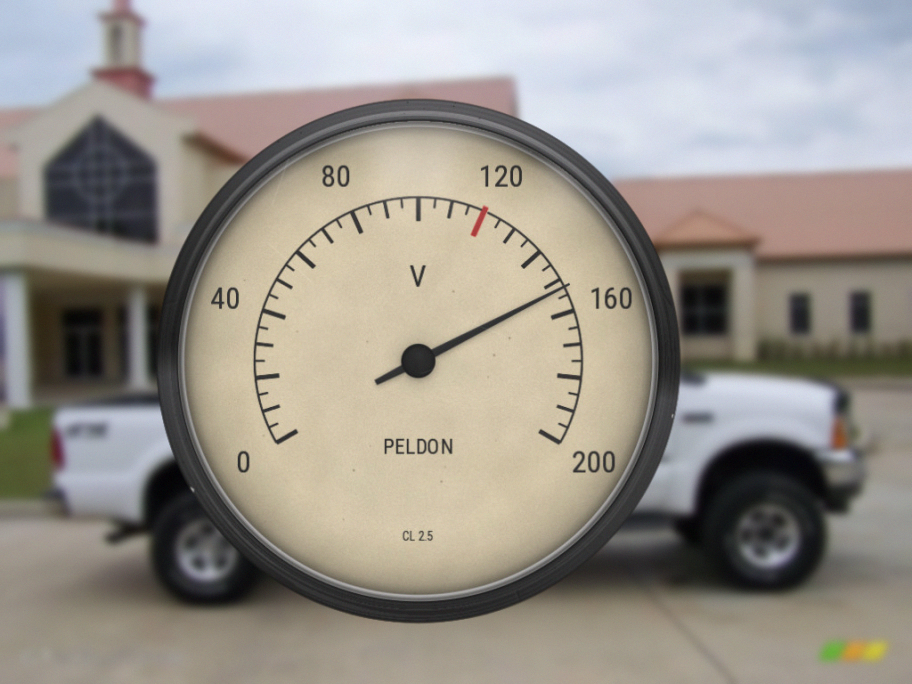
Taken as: {"value": 152.5, "unit": "V"}
